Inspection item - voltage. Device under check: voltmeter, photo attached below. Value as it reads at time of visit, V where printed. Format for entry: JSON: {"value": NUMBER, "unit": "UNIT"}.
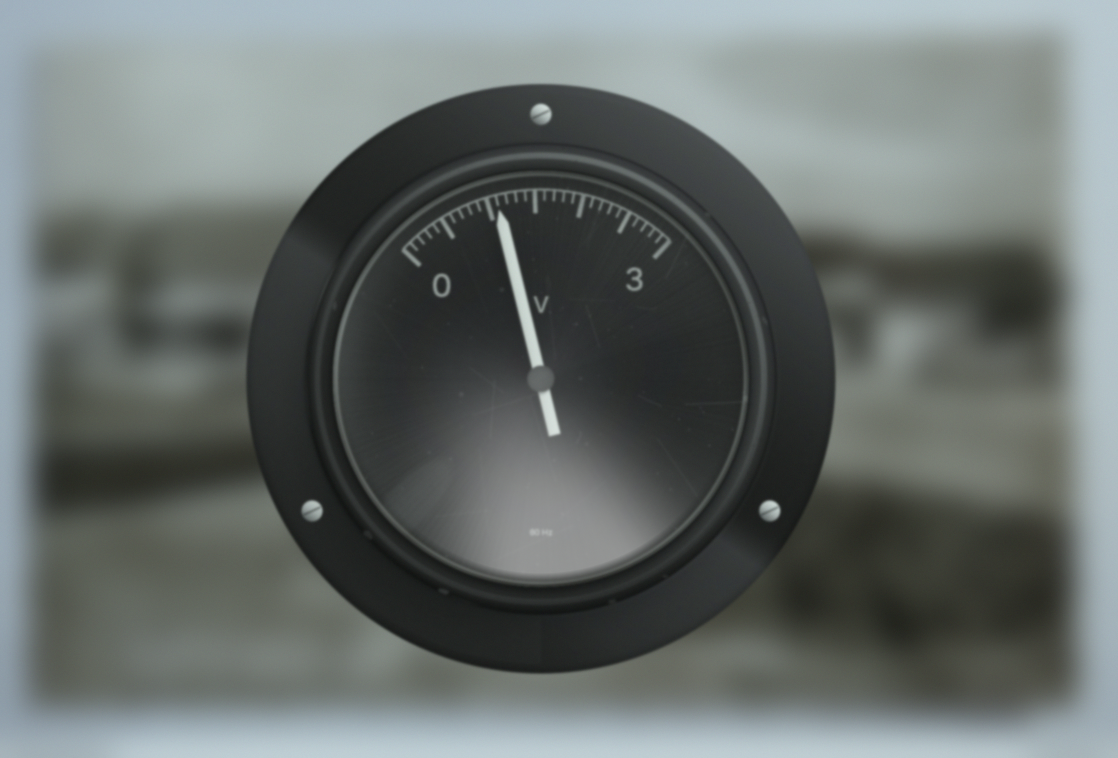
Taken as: {"value": 1.1, "unit": "V"}
